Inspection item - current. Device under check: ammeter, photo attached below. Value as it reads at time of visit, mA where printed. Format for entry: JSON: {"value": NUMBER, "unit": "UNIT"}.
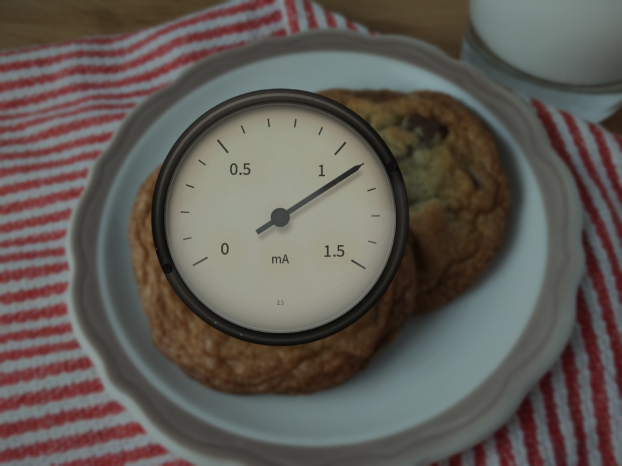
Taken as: {"value": 1.1, "unit": "mA"}
